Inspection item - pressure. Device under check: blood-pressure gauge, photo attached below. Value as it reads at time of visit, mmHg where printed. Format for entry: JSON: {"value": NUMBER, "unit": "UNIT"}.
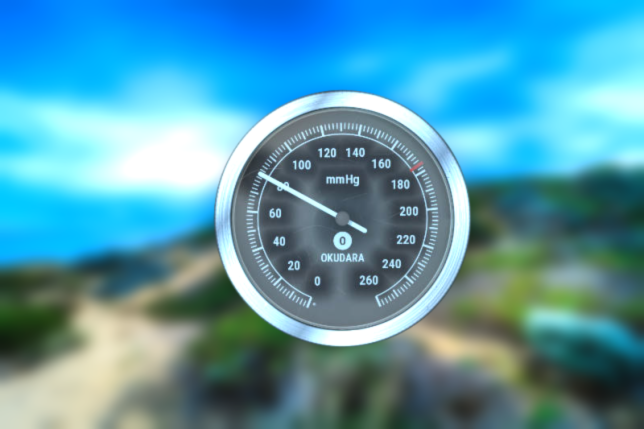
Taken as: {"value": 80, "unit": "mmHg"}
